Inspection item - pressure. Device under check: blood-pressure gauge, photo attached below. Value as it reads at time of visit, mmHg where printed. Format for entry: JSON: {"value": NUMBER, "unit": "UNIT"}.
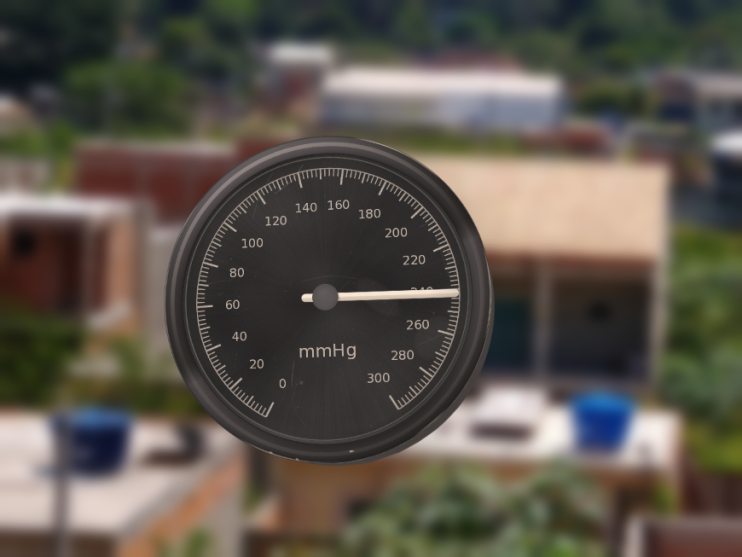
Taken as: {"value": 242, "unit": "mmHg"}
